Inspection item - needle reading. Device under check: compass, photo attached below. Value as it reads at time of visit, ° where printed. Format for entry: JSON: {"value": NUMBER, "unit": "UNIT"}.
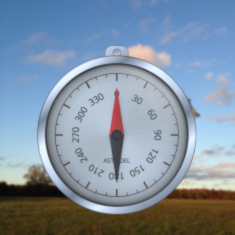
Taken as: {"value": 0, "unit": "°"}
